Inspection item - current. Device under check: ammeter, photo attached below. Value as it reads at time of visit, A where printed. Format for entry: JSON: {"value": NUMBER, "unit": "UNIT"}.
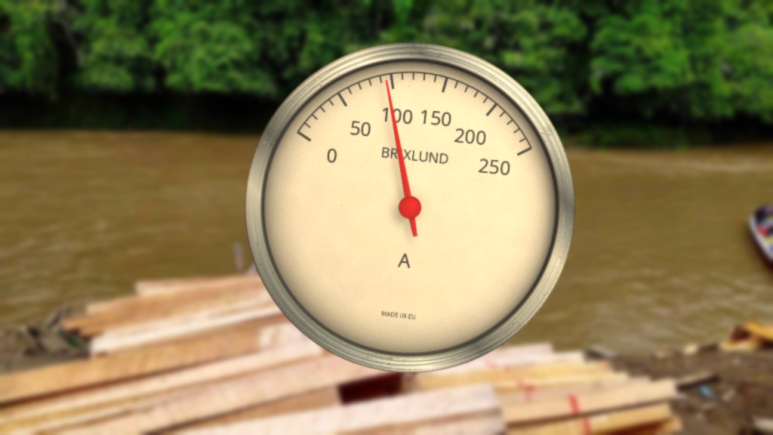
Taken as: {"value": 95, "unit": "A"}
